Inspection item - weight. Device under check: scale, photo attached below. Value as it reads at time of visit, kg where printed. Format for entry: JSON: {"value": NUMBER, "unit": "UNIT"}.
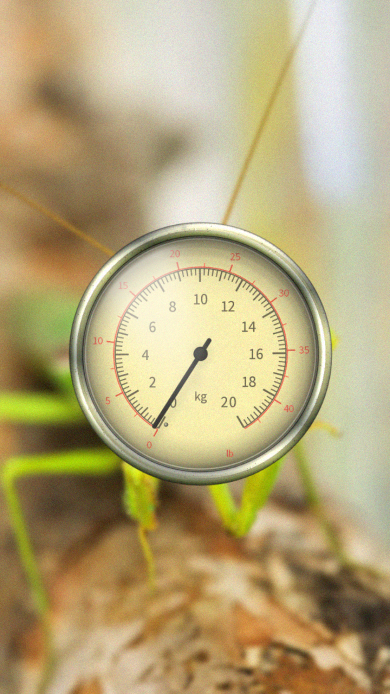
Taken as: {"value": 0.2, "unit": "kg"}
